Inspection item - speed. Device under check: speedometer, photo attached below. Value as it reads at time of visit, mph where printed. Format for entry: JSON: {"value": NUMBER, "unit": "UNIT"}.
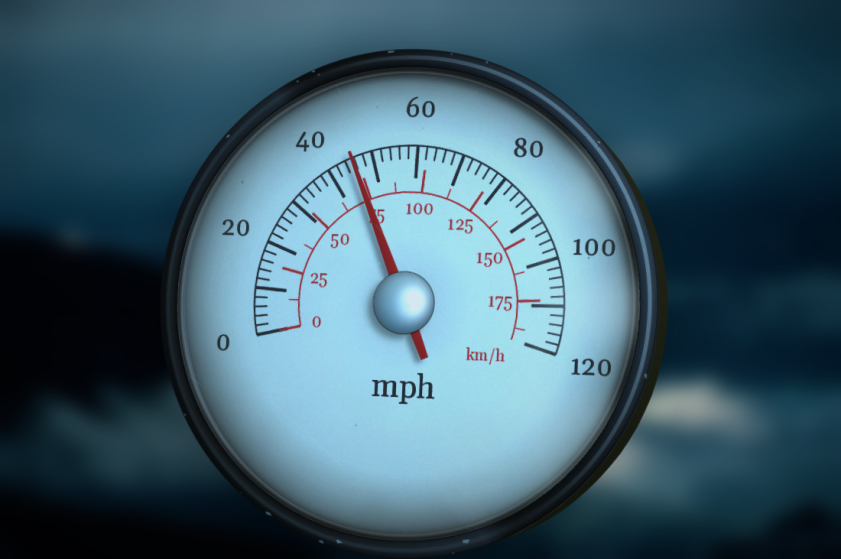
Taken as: {"value": 46, "unit": "mph"}
